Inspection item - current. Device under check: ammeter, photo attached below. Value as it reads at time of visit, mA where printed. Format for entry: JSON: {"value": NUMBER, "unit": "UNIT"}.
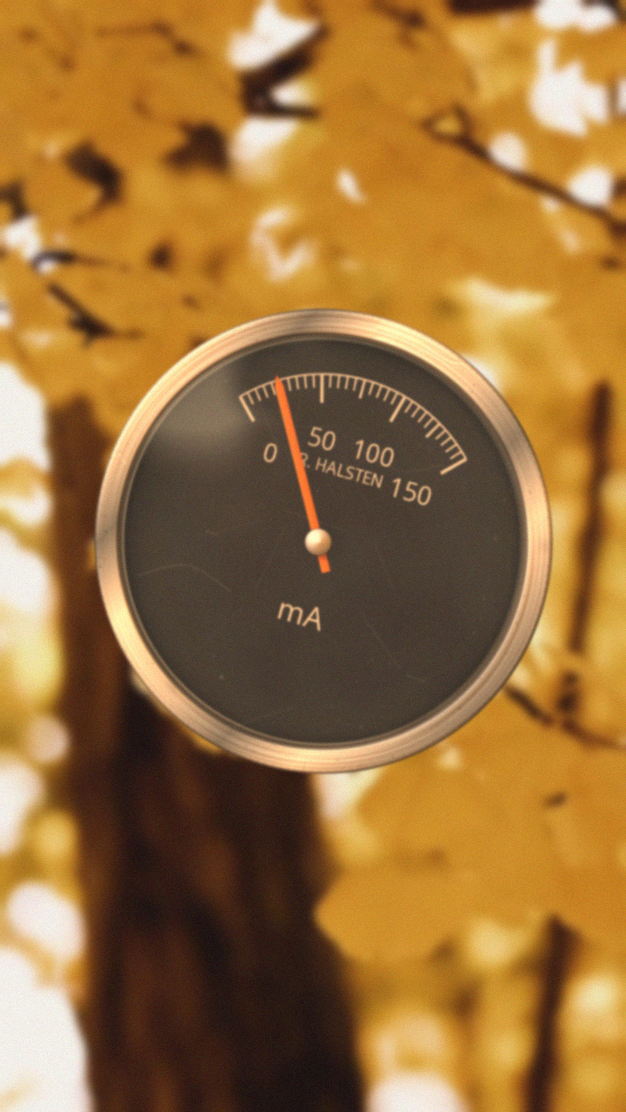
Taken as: {"value": 25, "unit": "mA"}
